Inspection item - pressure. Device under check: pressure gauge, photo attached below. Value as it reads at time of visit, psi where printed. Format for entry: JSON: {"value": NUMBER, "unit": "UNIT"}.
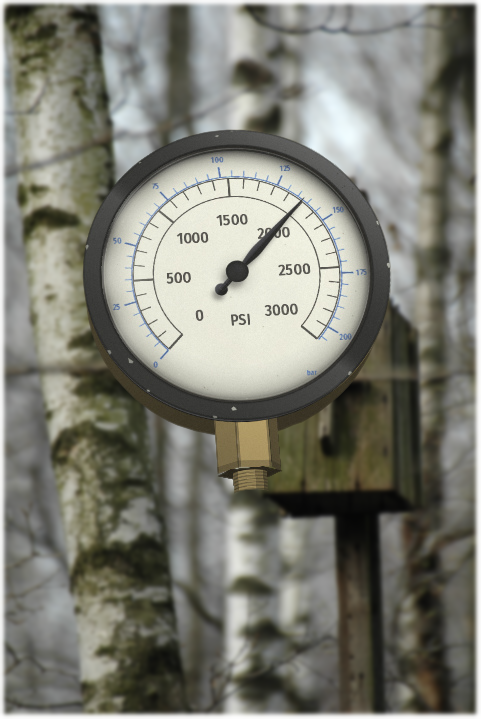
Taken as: {"value": 2000, "unit": "psi"}
